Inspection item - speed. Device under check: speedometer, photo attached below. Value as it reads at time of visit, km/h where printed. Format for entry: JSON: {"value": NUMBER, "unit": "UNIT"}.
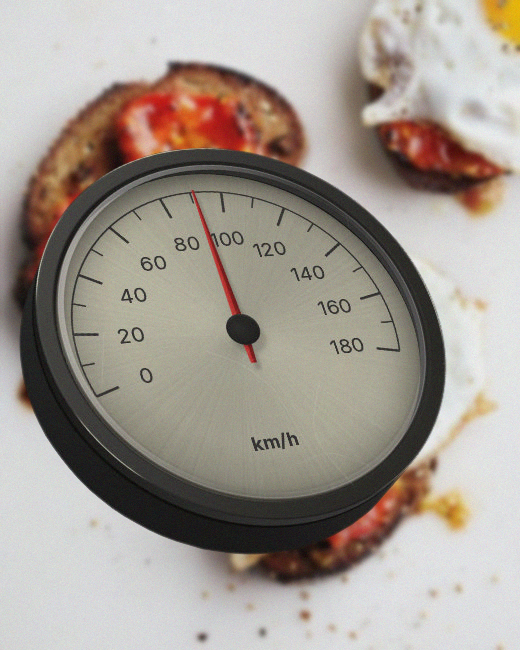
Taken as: {"value": 90, "unit": "km/h"}
